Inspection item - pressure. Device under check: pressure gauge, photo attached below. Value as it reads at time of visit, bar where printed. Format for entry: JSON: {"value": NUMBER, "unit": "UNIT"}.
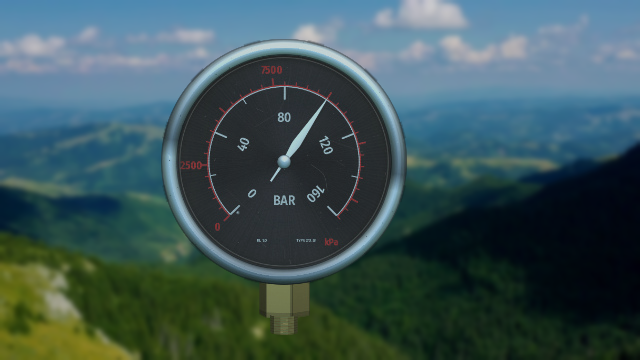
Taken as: {"value": 100, "unit": "bar"}
